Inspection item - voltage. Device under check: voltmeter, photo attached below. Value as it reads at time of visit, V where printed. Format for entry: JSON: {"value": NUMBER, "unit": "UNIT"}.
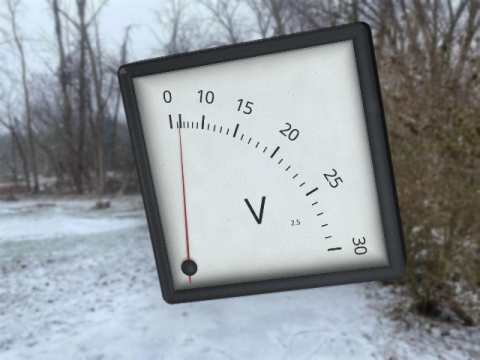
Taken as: {"value": 5, "unit": "V"}
